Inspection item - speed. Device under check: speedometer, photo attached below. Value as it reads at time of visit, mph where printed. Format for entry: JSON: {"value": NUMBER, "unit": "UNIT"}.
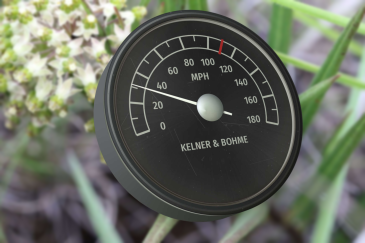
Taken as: {"value": 30, "unit": "mph"}
